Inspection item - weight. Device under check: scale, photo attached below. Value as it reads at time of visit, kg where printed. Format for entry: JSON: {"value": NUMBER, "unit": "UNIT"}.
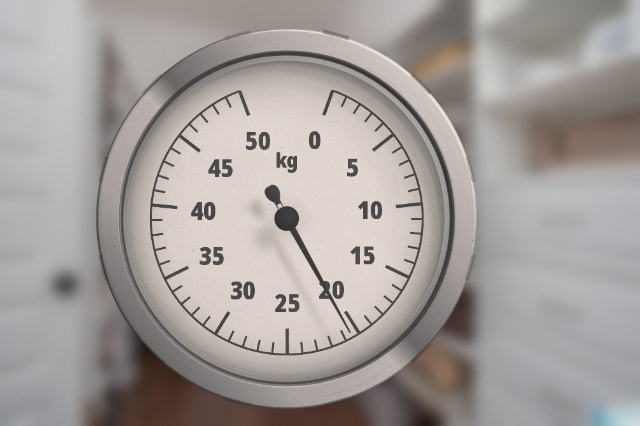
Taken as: {"value": 20.5, "unit": "kg"}
